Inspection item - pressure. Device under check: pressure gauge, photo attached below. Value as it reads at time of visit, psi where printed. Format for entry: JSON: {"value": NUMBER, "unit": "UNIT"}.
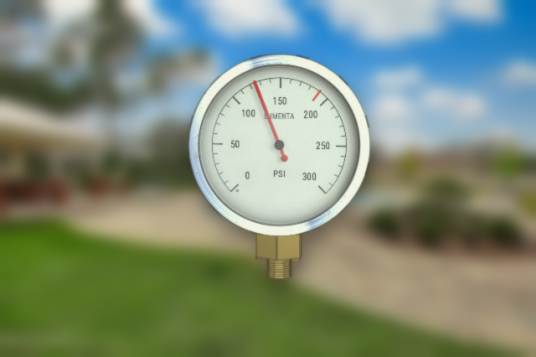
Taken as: {"value": 125, "unit": "psi"}
